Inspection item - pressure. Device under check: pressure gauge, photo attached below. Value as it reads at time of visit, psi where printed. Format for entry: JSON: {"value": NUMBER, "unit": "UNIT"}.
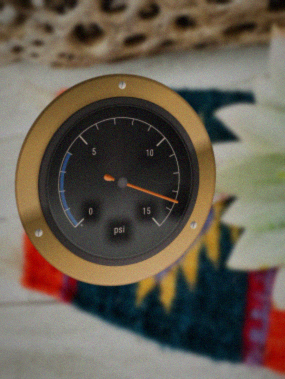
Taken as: {"value": 13.5, "unit": "psi"}
